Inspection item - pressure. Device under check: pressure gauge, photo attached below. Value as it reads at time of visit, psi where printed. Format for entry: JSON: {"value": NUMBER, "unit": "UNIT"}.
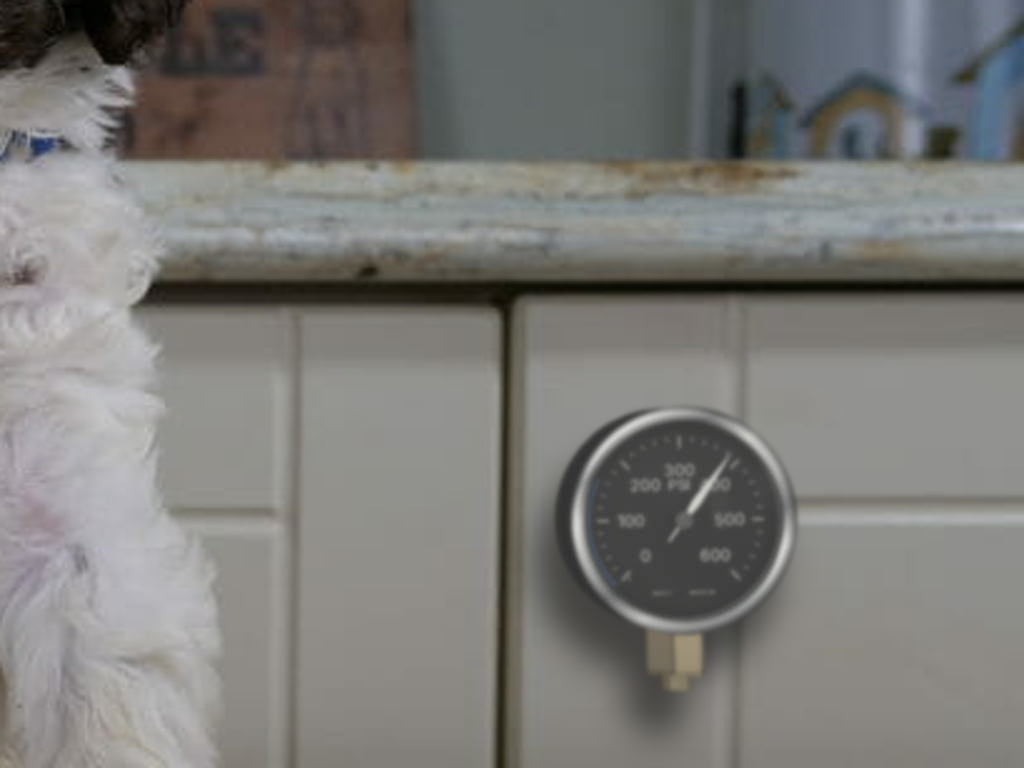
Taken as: {"value": 380, "unit": "psi"}
